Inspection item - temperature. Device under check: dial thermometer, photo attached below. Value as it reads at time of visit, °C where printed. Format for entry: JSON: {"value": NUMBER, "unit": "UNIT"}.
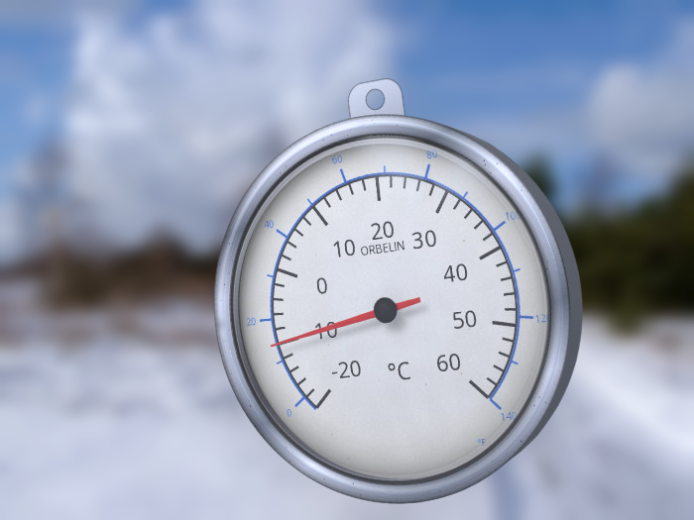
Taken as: {"value": -10, "unit": "°C"}
